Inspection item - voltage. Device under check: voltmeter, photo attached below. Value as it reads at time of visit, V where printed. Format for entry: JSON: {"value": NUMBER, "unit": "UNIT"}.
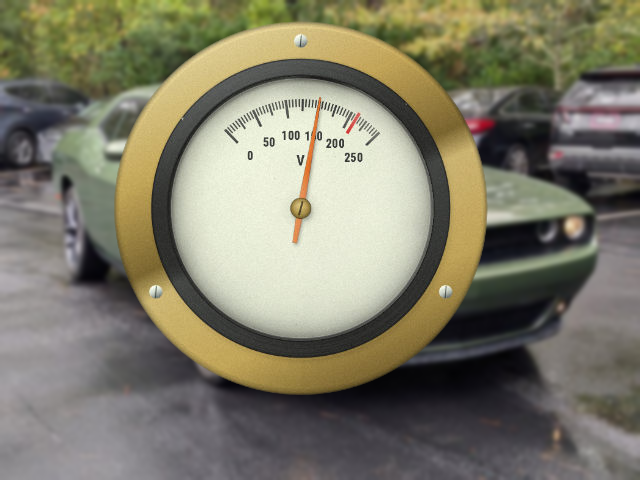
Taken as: {"value": 150, "unit": "V"}
